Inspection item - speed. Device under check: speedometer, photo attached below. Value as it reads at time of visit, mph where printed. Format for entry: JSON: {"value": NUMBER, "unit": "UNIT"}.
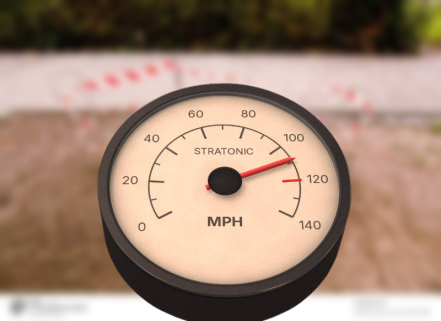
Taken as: {"value": 110, "unit": "mph"}
